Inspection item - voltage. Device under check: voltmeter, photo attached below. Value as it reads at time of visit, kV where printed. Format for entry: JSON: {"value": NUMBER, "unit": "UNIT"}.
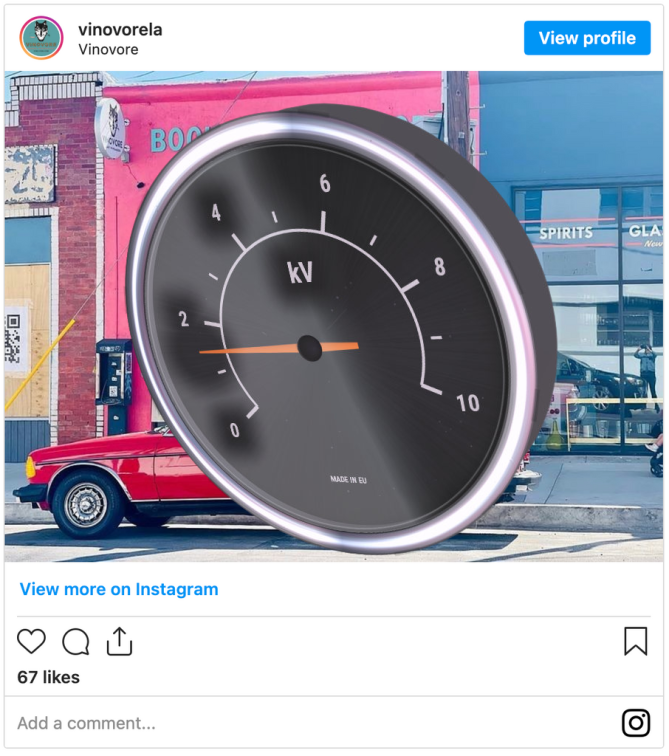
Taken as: {"value": 1.5, "unit": "kV"}
